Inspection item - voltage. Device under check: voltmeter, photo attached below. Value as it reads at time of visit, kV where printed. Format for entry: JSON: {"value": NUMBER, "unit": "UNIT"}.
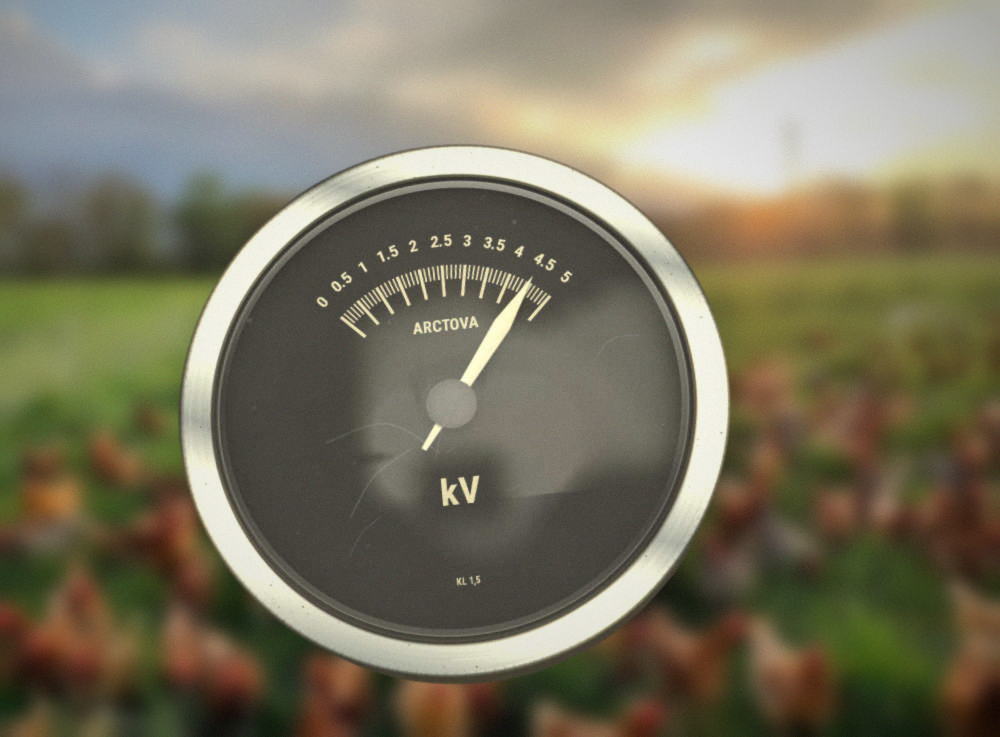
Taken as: {"value": 4.5, "unit": "kV"}
